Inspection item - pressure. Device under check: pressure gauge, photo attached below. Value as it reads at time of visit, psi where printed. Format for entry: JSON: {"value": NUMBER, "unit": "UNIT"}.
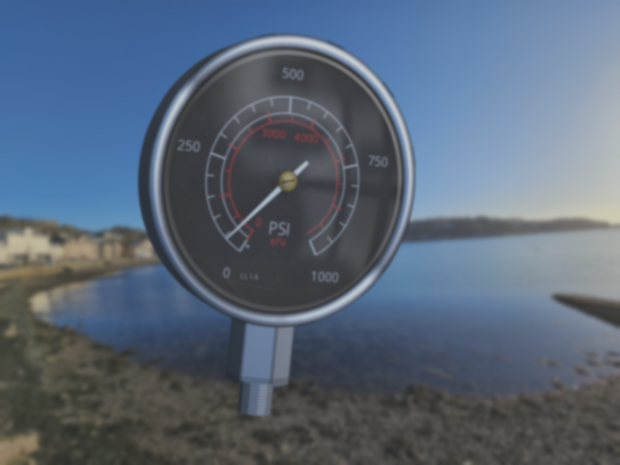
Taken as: {"value": 50, "unit": "psi"}
